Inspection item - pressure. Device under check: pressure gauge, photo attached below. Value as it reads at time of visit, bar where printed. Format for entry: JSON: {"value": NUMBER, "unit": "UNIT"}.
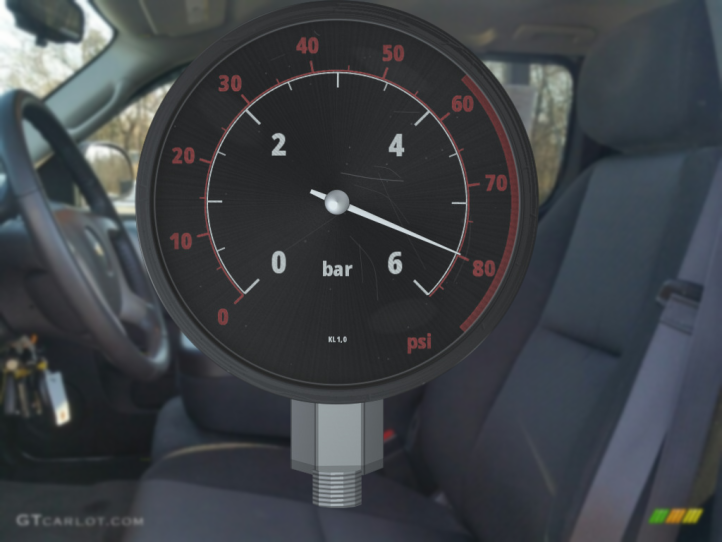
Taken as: {"value": 5.5, "unit": "bar"}
